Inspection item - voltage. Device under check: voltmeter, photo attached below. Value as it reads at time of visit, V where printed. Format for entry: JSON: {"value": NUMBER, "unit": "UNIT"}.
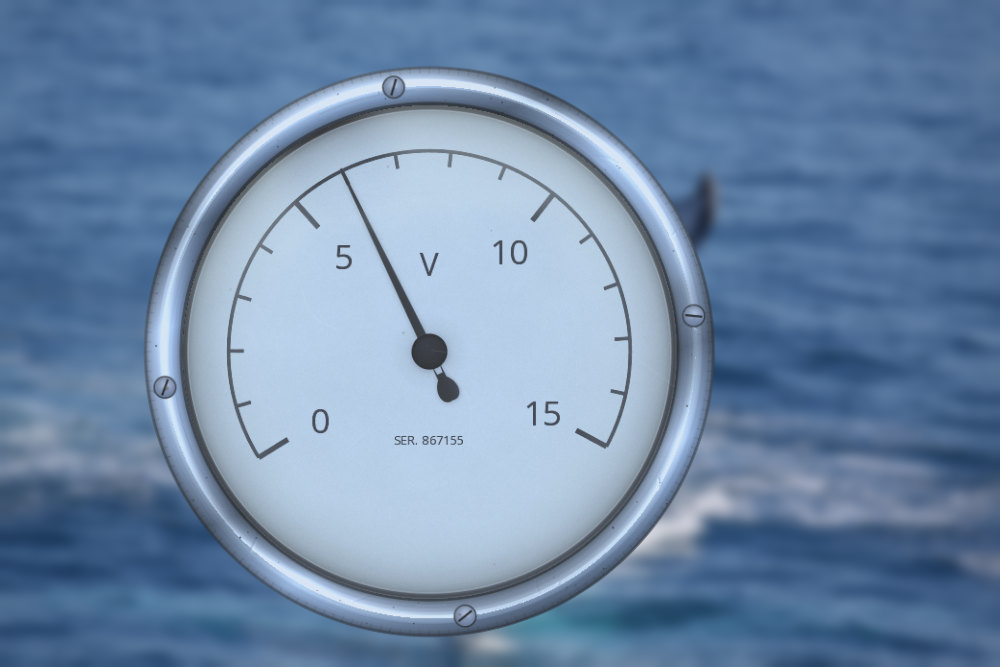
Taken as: {"value": 6, "unit": "V"}
